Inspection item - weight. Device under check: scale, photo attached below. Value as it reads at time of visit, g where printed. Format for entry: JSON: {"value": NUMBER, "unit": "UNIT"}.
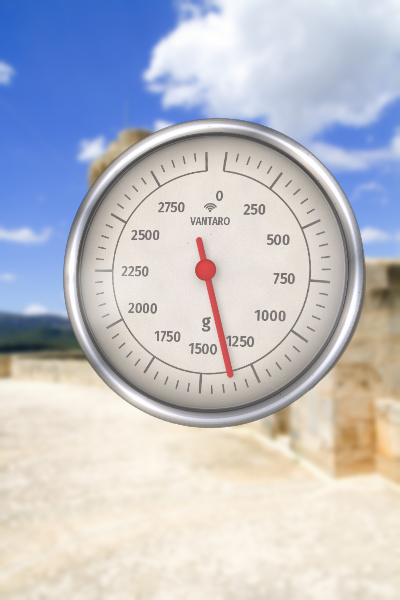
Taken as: {"value": 1350, "unit": "g"}
